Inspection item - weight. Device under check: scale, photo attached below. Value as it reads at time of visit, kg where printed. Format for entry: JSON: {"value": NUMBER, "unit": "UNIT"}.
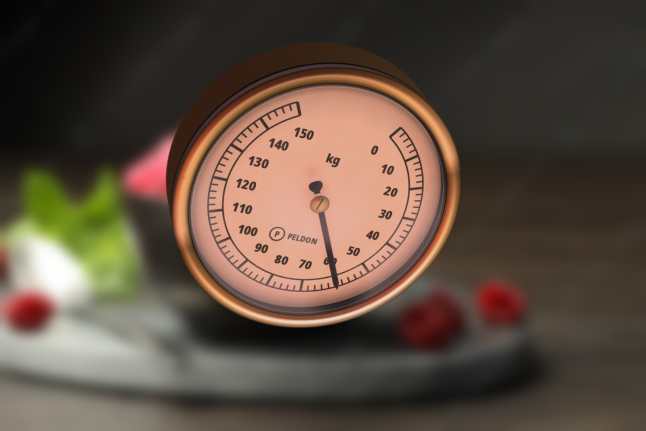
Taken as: {"value": 60, "unit": "kg"}
